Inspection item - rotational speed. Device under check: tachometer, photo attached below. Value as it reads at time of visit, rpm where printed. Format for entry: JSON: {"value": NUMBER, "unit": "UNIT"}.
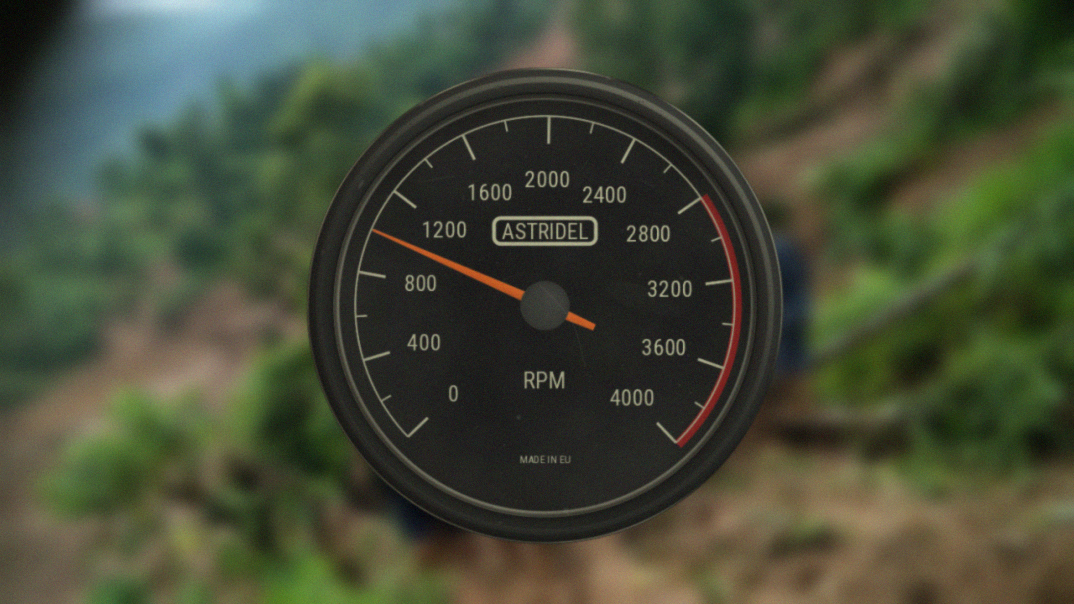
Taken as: {"value": 1000, "unit": "rpm"}
